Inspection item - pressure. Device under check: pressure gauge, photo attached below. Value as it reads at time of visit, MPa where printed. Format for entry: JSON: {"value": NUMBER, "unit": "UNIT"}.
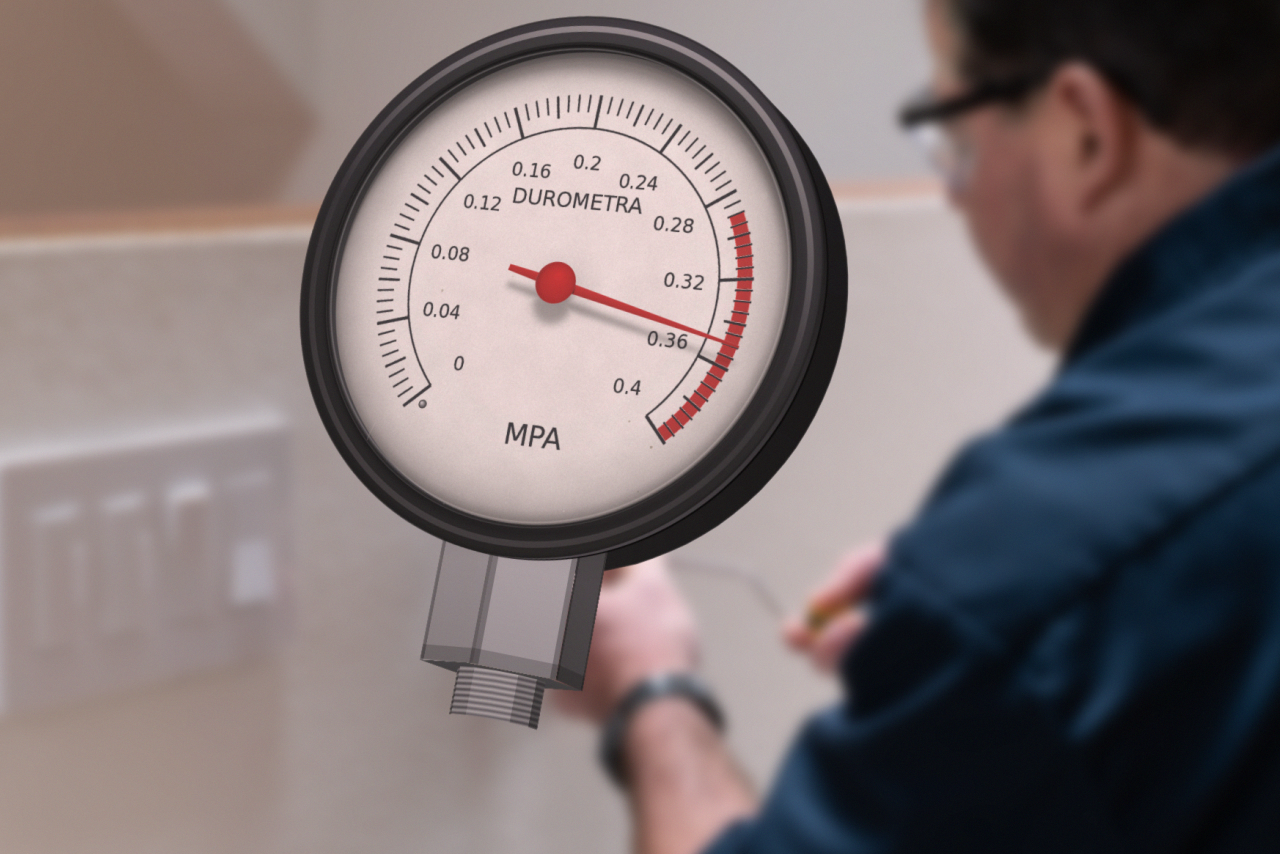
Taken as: {"value": 0.35, "unit": "MPa"}
